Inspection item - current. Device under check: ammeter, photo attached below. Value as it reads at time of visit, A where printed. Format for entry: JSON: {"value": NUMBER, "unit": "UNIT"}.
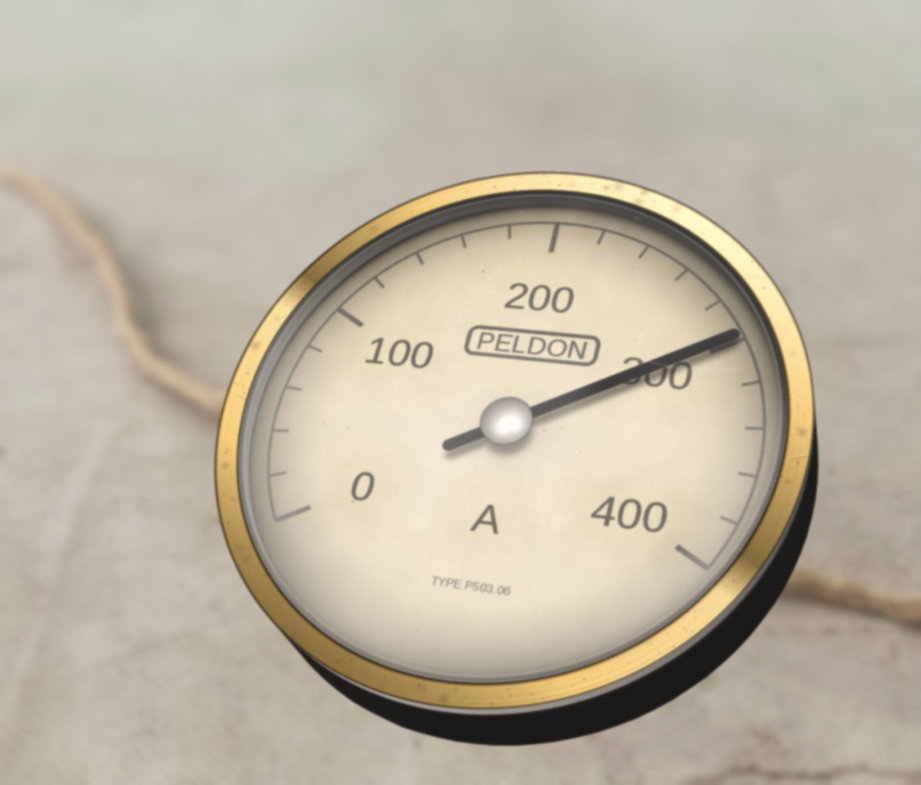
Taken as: {"value": 300, "unit": "A"}
